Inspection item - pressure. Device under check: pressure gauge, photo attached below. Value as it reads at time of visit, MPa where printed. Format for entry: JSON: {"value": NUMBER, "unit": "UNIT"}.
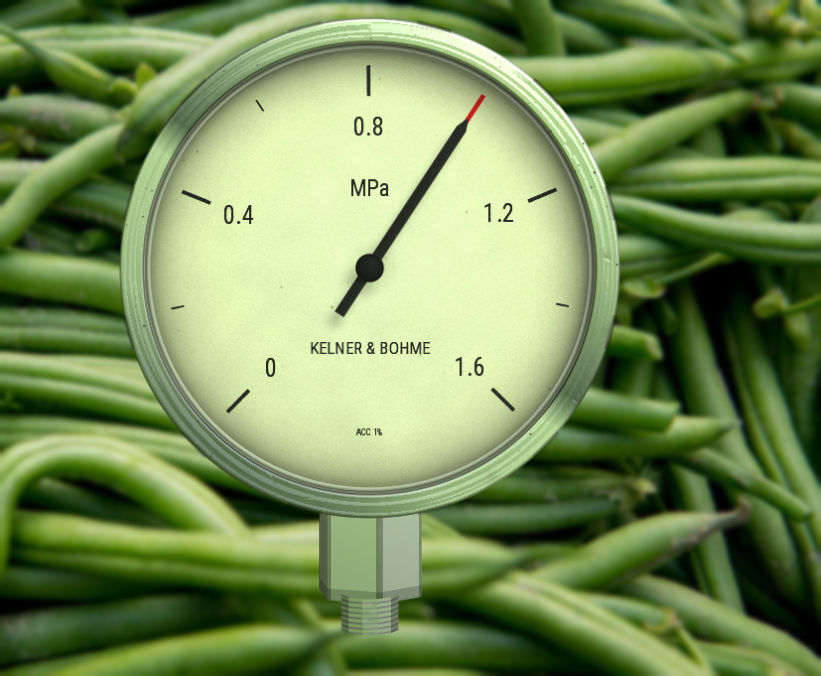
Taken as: {"value": 1, "unit": "MPa"}
